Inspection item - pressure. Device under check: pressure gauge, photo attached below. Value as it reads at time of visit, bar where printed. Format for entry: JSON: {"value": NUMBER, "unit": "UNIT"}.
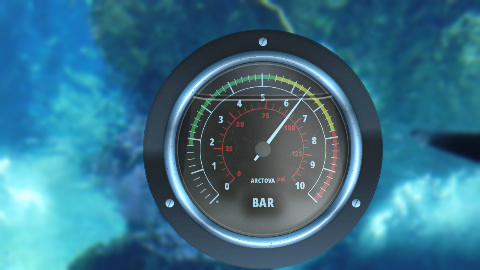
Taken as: {"value": 6.4, "unit": "bar"}
